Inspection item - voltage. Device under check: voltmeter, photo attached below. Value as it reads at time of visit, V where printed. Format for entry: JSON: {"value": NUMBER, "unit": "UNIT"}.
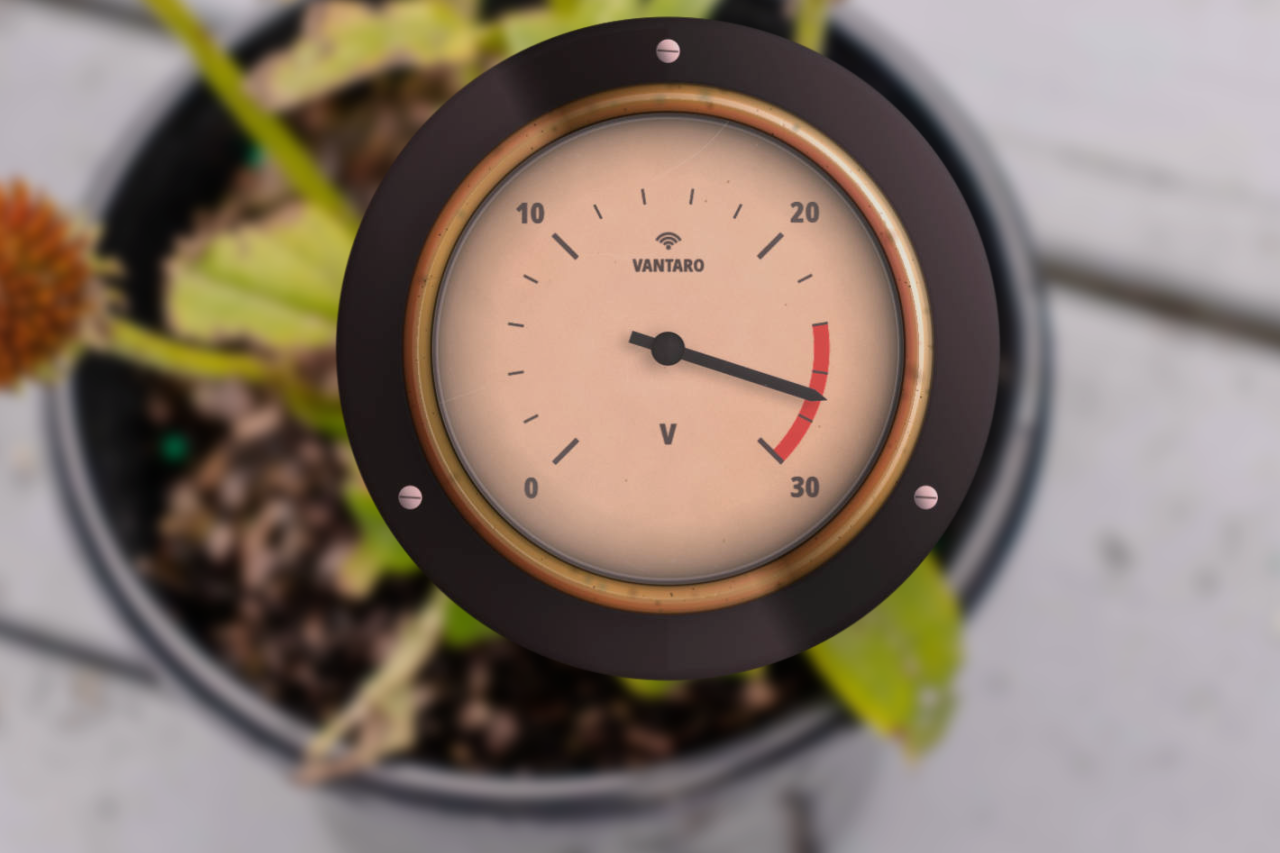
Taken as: {"value": 27, "unit": "V"}
